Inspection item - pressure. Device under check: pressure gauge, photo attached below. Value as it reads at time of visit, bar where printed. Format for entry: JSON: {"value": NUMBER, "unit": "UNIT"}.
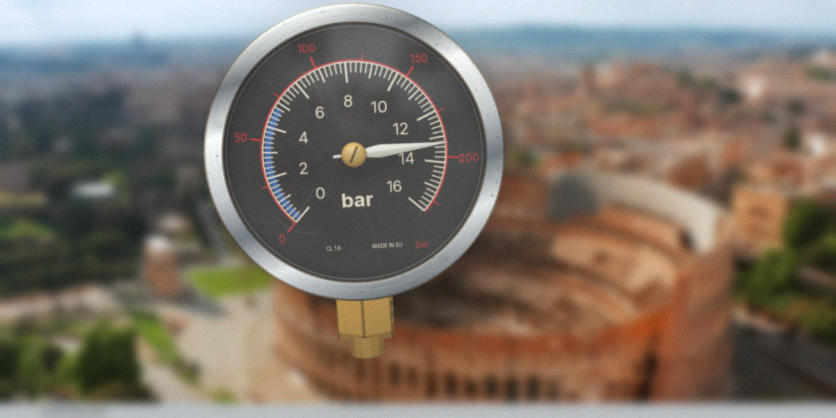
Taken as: {"value": 13.2, "unit": "bar"}
